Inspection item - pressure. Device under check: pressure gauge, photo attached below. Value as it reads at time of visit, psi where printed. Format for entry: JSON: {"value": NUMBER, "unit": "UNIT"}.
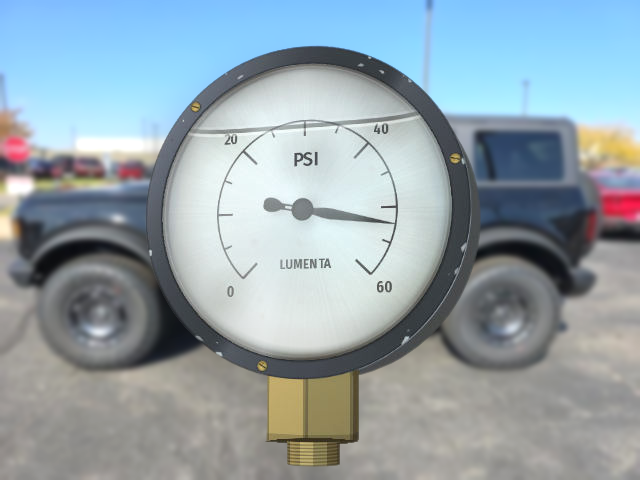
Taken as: {"value": 52.5, "unit": "psi"}
